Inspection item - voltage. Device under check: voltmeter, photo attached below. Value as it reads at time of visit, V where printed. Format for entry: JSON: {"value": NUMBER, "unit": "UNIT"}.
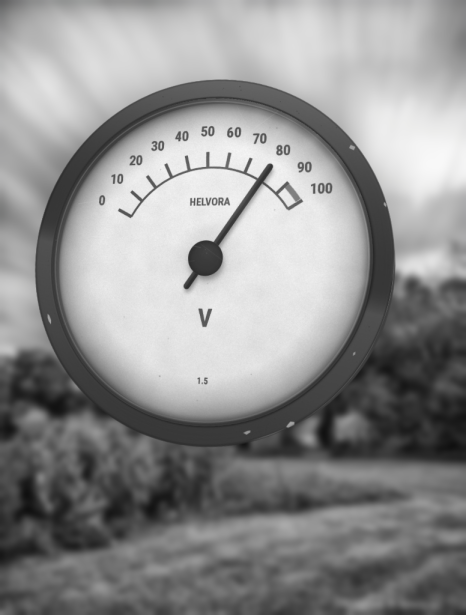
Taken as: {"value": 80, "unit": "V"}
